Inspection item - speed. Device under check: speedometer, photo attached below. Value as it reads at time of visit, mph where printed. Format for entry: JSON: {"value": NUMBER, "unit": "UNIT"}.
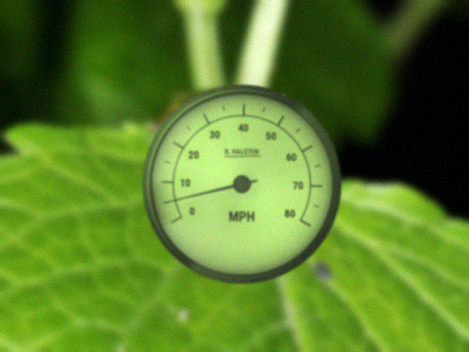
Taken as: {"value": 5, "unit": "mph"}
